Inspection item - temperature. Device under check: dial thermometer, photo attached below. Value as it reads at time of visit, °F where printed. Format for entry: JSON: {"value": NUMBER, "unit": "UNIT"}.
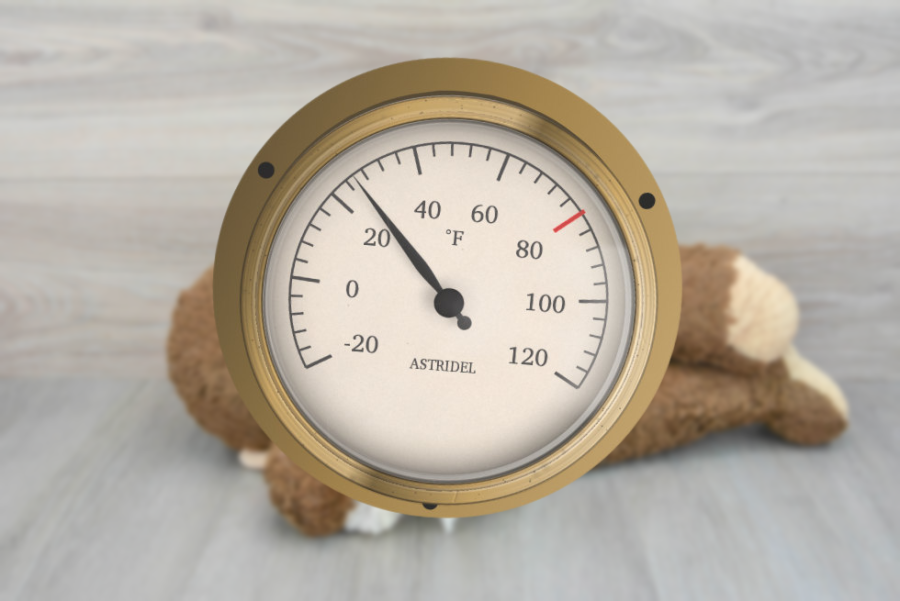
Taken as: {"value": 26, "unit": "°F"}
